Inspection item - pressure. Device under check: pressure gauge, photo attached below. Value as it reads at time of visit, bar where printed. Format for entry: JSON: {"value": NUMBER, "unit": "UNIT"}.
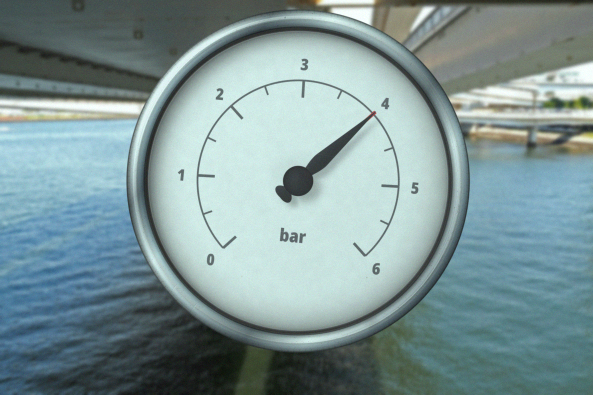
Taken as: {"value": 4, "unit": "bar"}
